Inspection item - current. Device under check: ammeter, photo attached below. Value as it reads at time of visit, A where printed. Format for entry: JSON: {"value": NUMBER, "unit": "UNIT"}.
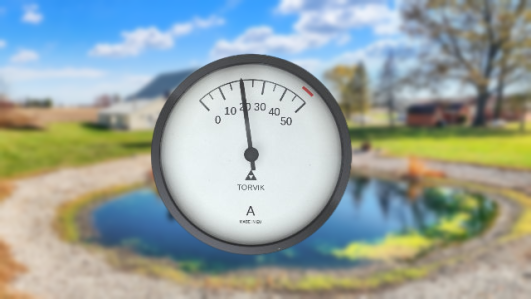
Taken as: {"value": 20, "unit": "A"}
